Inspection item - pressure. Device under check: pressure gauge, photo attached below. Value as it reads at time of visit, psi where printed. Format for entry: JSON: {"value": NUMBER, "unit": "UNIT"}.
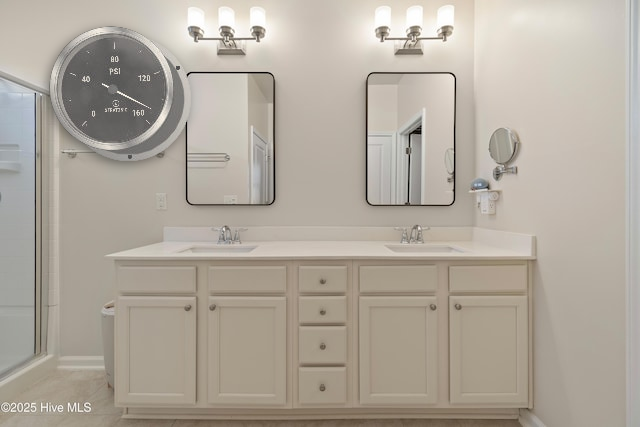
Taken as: {"value": 150, "unit": "psi"}
